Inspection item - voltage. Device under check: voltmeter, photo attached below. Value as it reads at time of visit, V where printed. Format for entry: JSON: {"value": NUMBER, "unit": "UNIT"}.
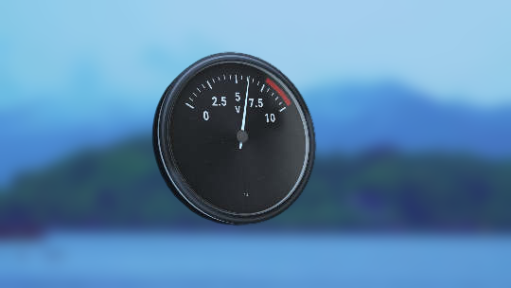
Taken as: {"value": 6, "unit": "V"}
